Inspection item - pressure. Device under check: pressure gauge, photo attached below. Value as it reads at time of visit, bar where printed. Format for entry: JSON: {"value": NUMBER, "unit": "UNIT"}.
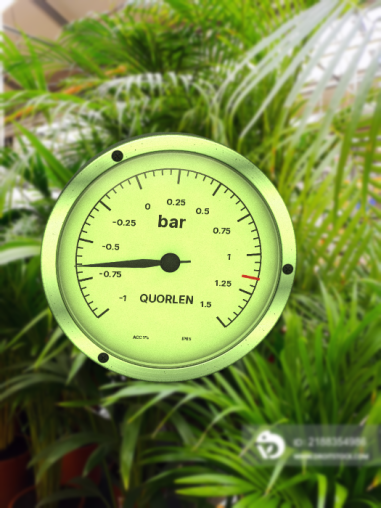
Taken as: {"value": -0.65, "unit": "bar"}
